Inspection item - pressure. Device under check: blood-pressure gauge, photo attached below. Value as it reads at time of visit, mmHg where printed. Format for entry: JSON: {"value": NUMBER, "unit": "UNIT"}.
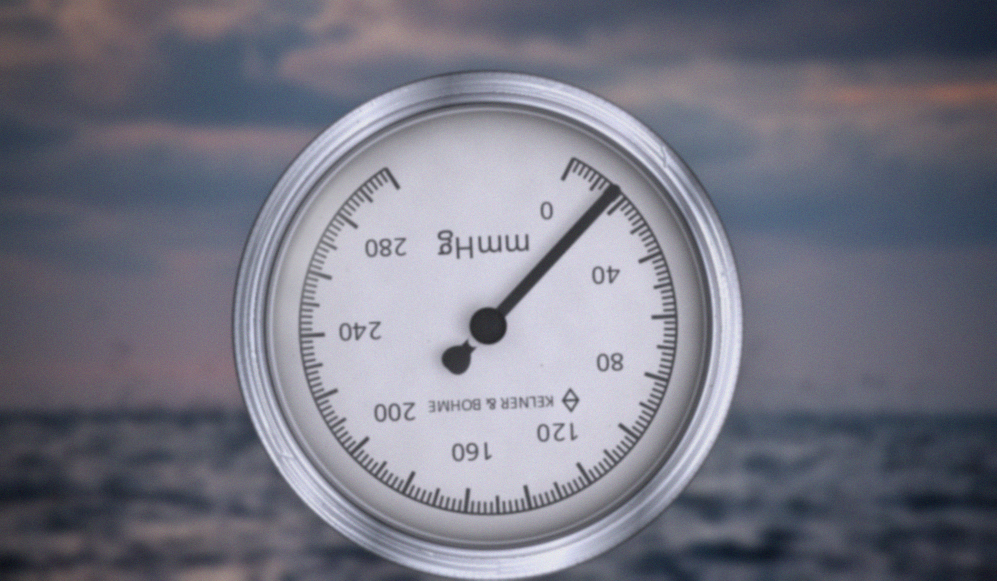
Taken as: {"value": 16, "unit": "mmHg"}
